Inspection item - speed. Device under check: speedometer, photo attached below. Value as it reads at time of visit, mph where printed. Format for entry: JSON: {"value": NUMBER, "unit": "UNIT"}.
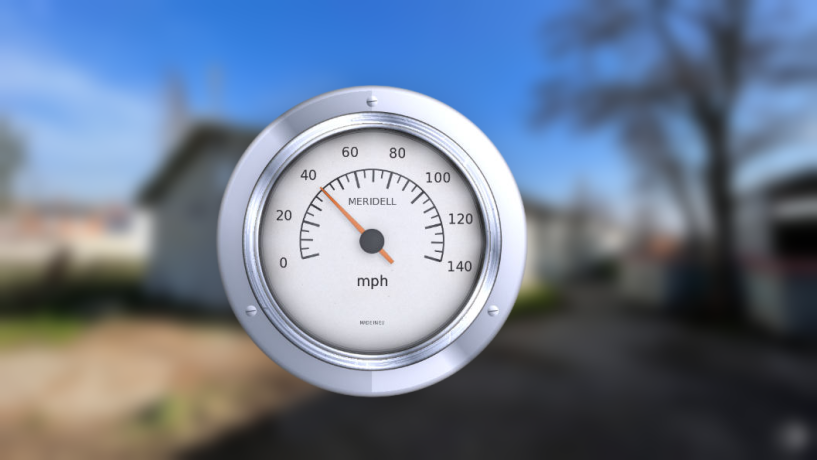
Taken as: {"value": 40, "unit": "mph"}
